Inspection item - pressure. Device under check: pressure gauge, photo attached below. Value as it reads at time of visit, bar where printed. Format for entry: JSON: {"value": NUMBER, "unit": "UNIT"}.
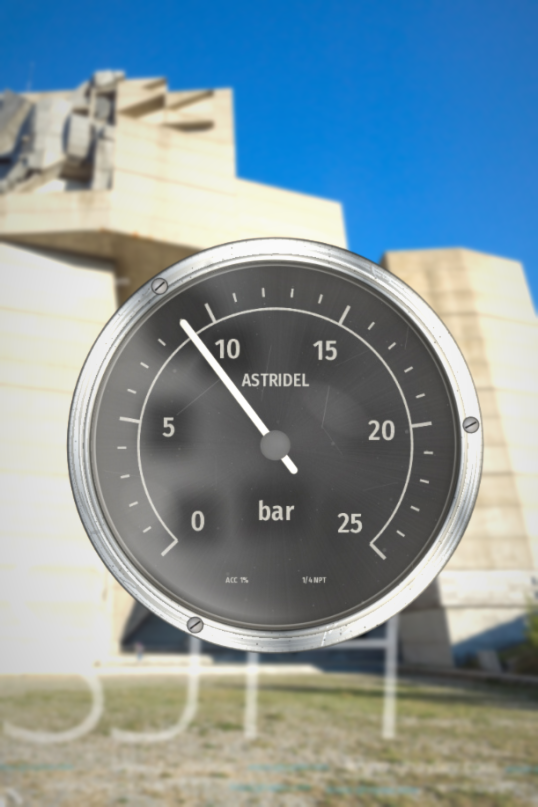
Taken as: {"value": 9, "unit": "bar"}
